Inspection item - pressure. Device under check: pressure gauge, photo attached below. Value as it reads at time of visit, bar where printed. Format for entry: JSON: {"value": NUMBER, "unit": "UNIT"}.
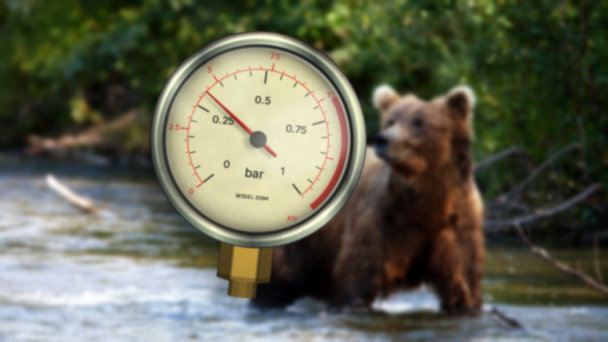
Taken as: {"value": 0.3, "unit": "bar"}
